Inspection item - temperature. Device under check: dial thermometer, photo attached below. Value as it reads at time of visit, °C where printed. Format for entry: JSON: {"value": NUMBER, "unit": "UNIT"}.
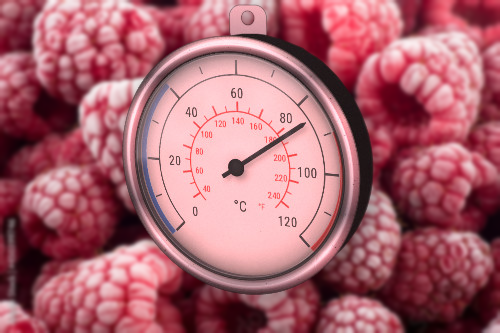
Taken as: {"value": 85, "unit": "°C"}
